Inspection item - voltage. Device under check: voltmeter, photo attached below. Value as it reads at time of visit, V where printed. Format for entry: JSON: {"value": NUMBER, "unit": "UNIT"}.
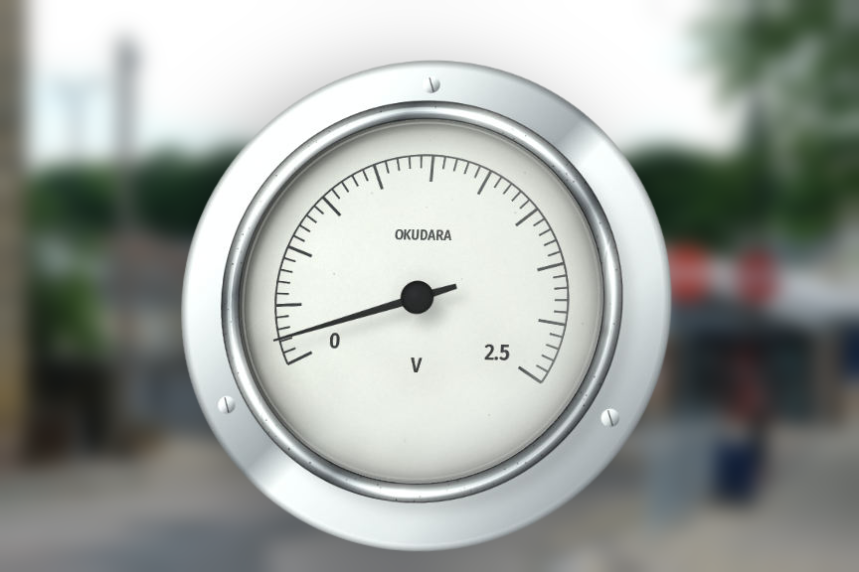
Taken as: {"value": 0.1, "unit": "V"}
